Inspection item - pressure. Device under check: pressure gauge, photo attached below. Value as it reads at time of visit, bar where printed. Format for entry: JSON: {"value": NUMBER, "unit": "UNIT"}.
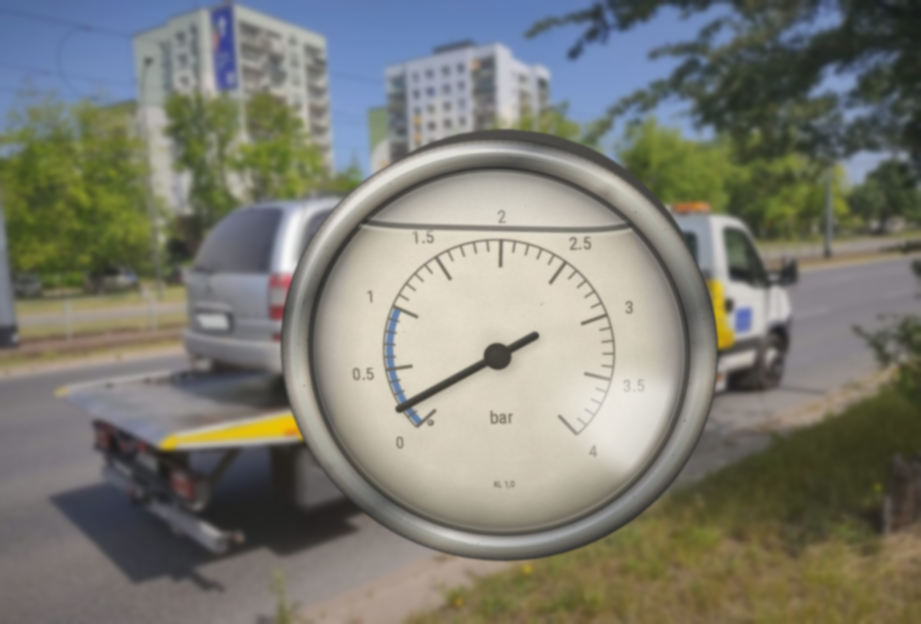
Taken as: {"value": 0.2, "unit": "bar"}
